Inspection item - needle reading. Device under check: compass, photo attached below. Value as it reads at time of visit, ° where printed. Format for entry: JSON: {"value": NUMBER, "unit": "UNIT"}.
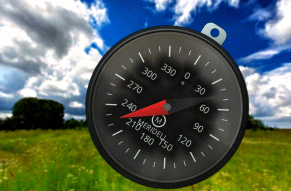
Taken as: {"value": 225, "unit": "°"}
